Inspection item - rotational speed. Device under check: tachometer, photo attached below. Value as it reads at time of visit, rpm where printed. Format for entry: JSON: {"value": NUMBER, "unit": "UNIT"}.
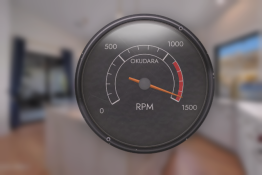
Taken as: {"value": 1450, "unit": "rpm"}
